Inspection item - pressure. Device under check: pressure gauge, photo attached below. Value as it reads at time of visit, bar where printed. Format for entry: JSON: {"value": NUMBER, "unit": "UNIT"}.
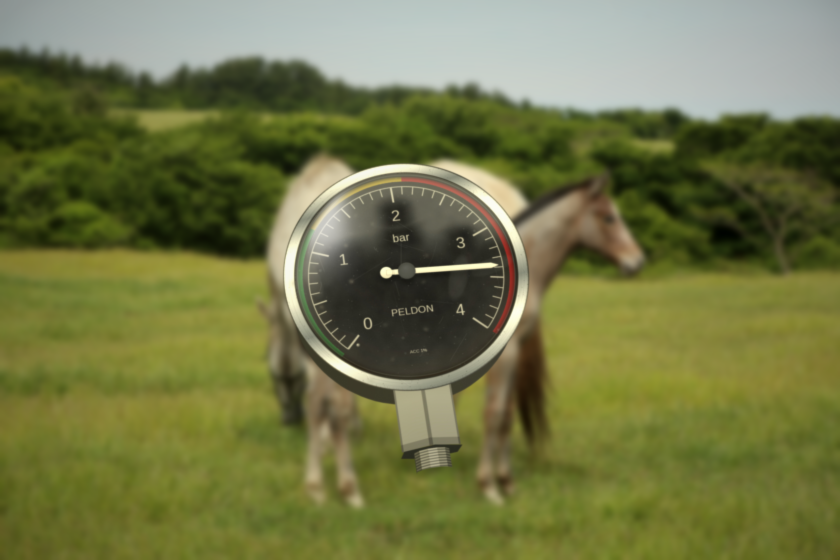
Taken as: {"value": 3.4, "unit": "bar"}
